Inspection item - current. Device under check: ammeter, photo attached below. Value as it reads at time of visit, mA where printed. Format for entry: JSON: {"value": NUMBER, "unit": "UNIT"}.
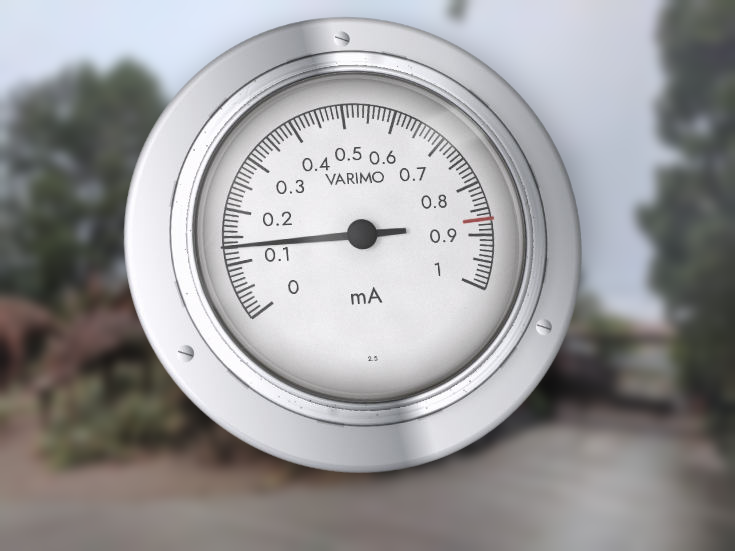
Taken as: {"value": 0.13, "unit": "mA"}
